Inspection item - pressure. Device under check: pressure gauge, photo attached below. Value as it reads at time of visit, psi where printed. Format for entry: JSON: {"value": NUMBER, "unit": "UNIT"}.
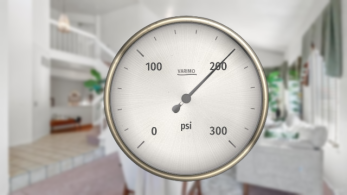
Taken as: {"value": 200, "unit": "psi"}
